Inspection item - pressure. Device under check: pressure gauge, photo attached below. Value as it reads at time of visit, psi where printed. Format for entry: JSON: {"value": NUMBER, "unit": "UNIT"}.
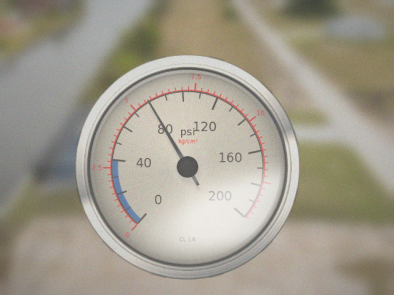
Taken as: {"value": 80, "unit": "psi"}
